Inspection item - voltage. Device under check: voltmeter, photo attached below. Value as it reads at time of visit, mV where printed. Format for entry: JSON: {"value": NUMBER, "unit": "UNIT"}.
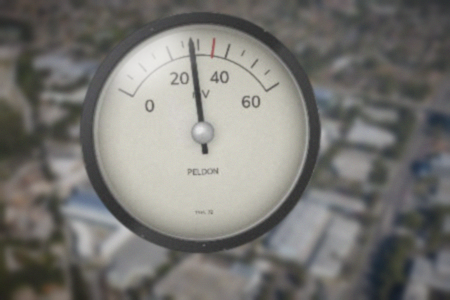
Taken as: {"value": 27.5, "unit": "mV"}
